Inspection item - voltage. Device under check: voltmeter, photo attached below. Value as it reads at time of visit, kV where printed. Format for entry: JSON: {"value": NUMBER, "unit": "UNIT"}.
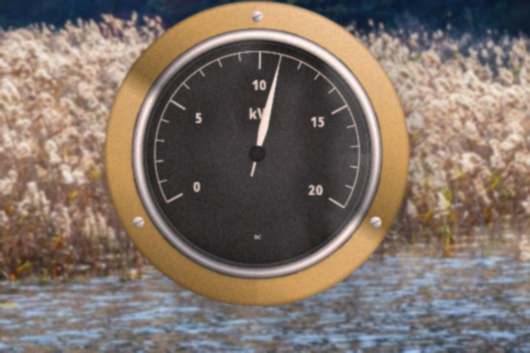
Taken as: {"value": 11, "unit": "kV"}
